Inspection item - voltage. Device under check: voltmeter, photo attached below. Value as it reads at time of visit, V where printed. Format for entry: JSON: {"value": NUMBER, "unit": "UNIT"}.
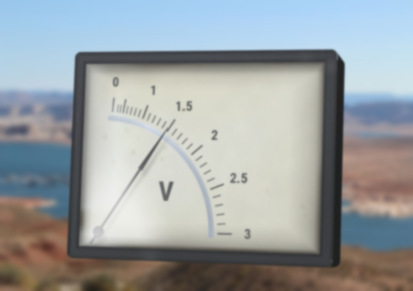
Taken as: {"value": 1.5, "unit": "V"}
